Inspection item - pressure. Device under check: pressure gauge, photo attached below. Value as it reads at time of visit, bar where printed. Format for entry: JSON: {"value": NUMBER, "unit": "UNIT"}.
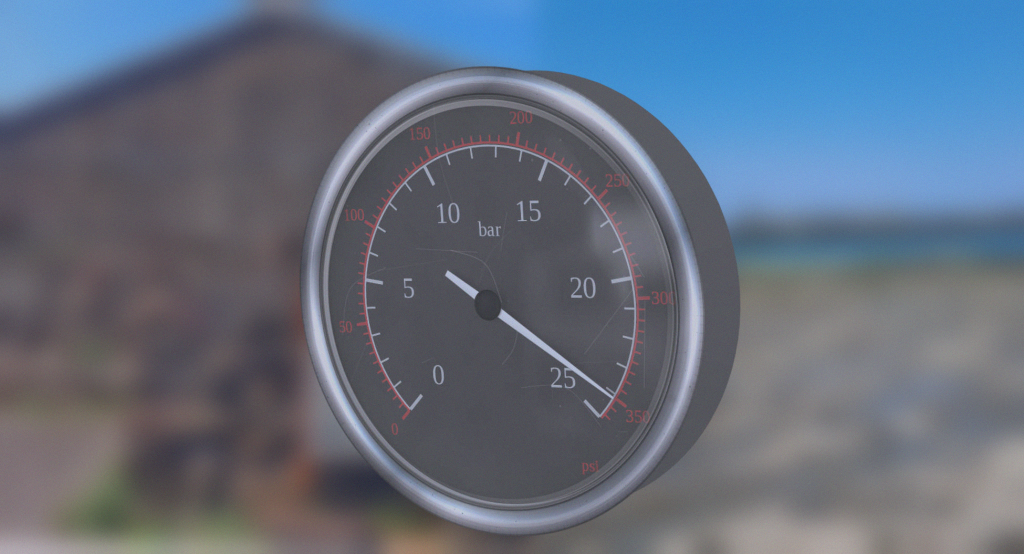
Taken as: {"value": 24, "unit": "bar"}
